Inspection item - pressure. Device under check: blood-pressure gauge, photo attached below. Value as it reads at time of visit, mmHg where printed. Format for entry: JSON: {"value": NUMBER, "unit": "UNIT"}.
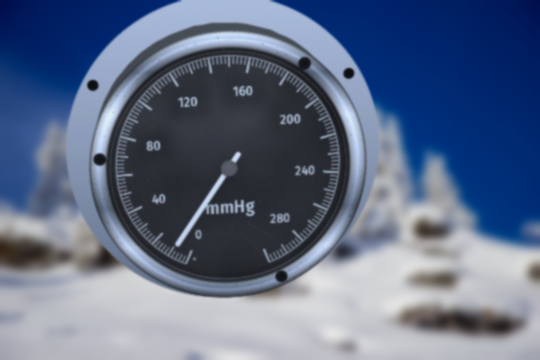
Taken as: {"value": 10, "unit": "mmHg"}
